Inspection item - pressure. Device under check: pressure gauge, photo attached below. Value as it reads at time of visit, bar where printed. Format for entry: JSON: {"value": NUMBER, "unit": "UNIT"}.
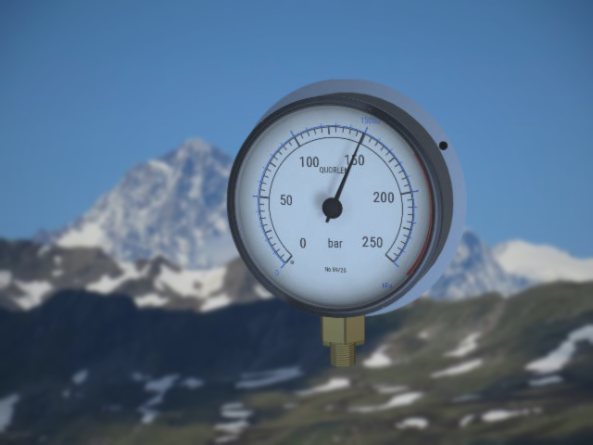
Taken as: {"value": 150, "unit": "bar"}
